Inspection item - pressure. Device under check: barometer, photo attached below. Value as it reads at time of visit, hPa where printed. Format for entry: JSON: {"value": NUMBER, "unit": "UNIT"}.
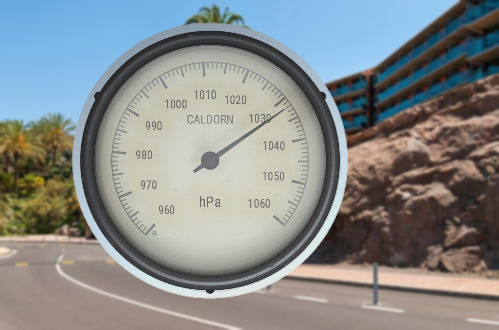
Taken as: {"value": 1032, "unit": "hPa"}
